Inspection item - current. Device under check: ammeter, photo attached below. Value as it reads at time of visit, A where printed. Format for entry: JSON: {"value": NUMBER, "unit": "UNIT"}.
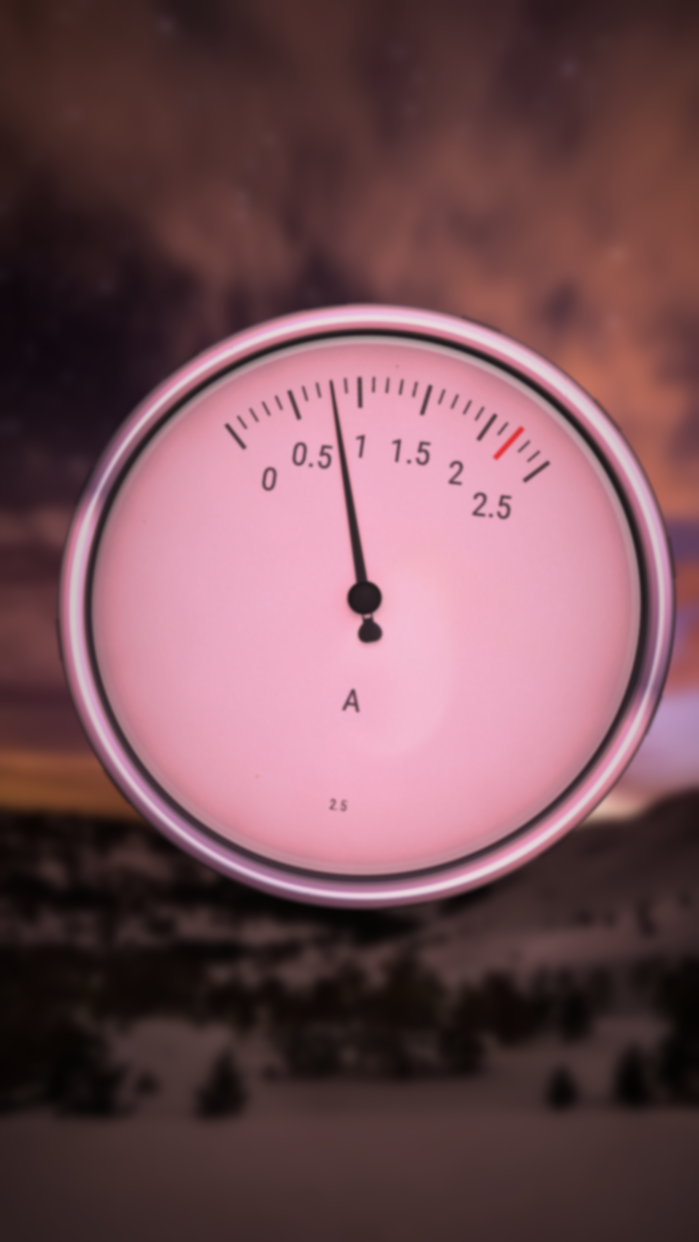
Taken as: {"value": 0.8, "unit": "A"}
